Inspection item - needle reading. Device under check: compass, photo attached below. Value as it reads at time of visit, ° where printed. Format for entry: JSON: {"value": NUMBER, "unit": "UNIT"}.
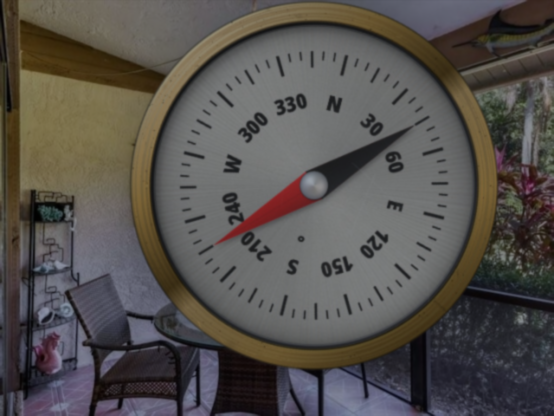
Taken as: {"value": 225, "unit": "°"}
